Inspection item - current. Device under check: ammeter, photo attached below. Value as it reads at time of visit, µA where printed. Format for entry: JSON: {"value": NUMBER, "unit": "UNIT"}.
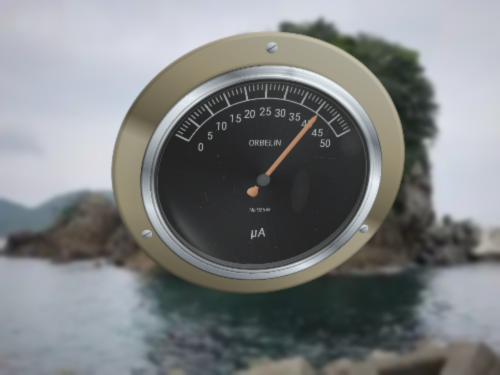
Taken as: {"value": 40, "unit": "µA"}
